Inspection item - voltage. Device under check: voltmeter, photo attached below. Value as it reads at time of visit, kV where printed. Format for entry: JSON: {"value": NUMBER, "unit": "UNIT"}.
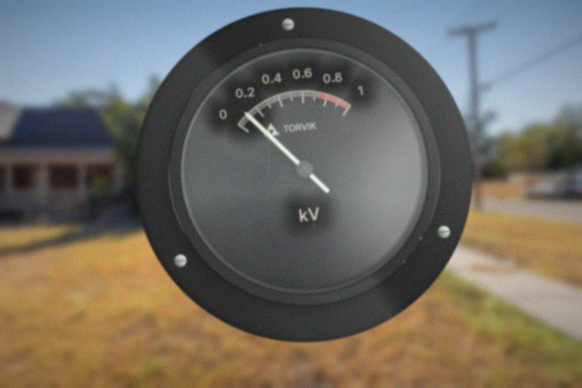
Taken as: {"value": 0.1, "unit": "kV"}
